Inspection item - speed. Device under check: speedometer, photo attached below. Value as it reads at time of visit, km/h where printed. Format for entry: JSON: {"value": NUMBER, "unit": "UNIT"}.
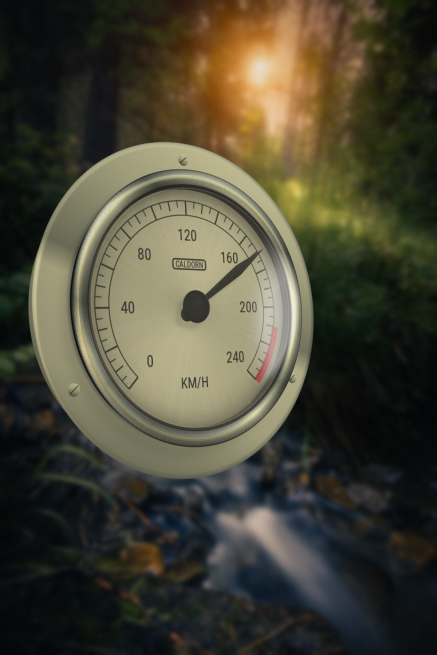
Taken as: {"value": 170, "unit": "km/h"}
